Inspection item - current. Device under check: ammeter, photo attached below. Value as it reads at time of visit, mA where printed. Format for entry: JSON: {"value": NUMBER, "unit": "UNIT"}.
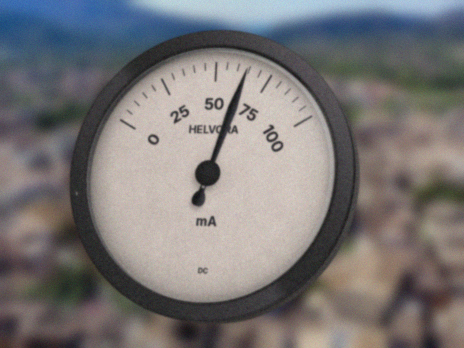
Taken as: {"value": 65, "unit": "mA"}
